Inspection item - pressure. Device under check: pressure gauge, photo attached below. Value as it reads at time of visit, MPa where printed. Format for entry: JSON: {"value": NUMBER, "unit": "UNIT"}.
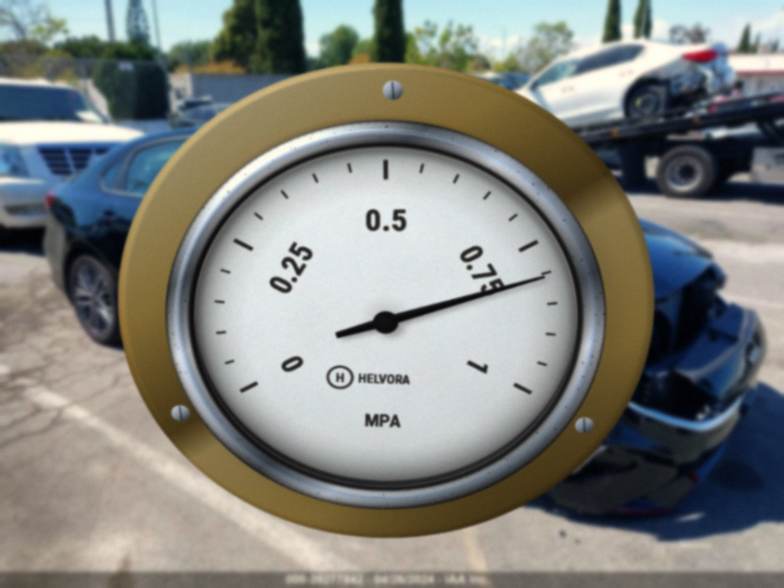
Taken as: {"value": 0.8, "unit": "MPa"}
